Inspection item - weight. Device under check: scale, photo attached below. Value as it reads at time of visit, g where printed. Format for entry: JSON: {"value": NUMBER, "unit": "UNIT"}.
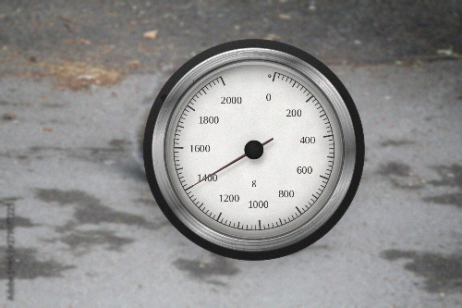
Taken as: {"value": 1400, "unit": "g"}
